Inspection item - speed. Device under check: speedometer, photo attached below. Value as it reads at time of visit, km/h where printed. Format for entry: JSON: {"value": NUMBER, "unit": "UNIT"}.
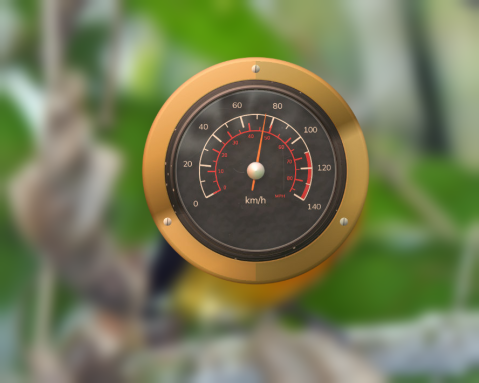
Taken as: {"value": 75, "unit": "km/h"}
